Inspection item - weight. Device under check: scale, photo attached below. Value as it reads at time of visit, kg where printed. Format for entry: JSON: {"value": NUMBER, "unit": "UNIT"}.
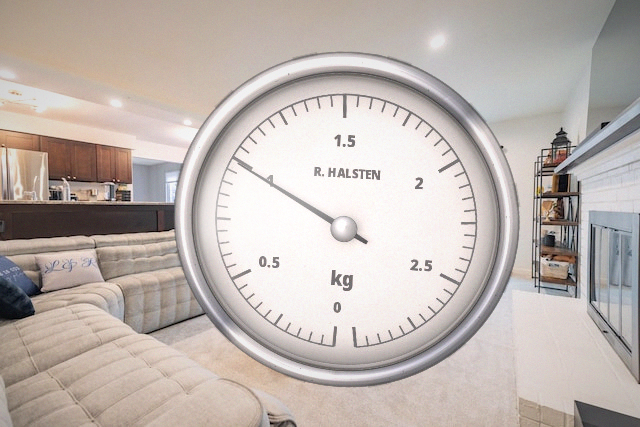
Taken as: {"value": 1, "unit": "kg"}
